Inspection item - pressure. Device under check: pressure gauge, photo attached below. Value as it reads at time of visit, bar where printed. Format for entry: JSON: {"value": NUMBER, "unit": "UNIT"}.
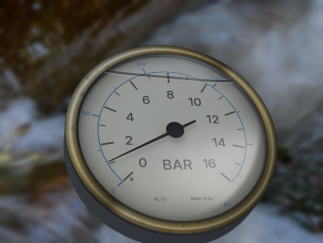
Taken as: {"value": 1, "unit": "bar"}
